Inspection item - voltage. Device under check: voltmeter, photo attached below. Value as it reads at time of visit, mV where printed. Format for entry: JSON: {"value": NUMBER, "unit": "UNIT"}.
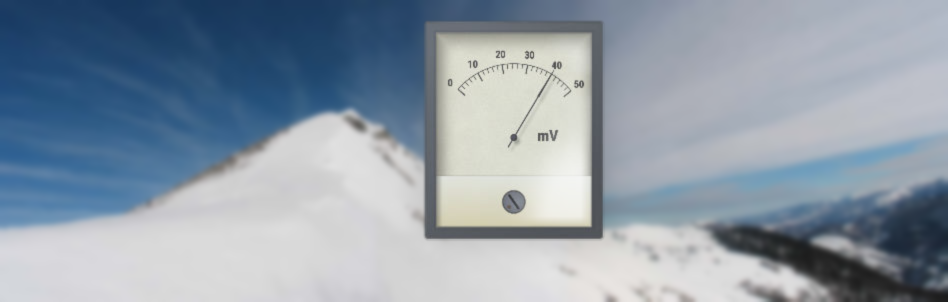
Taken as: {"value": 40, "unit": "mV"}
